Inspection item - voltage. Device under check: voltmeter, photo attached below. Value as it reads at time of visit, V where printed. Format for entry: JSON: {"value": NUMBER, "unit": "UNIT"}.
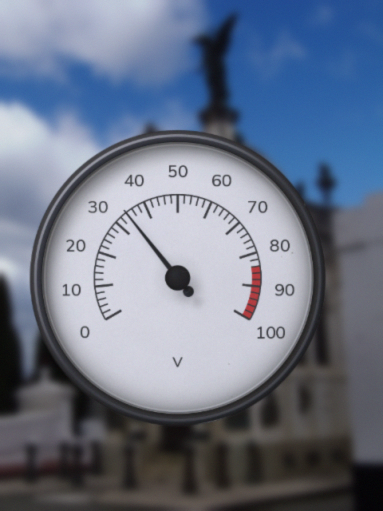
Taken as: {"value": 34, "unit": "V"}
